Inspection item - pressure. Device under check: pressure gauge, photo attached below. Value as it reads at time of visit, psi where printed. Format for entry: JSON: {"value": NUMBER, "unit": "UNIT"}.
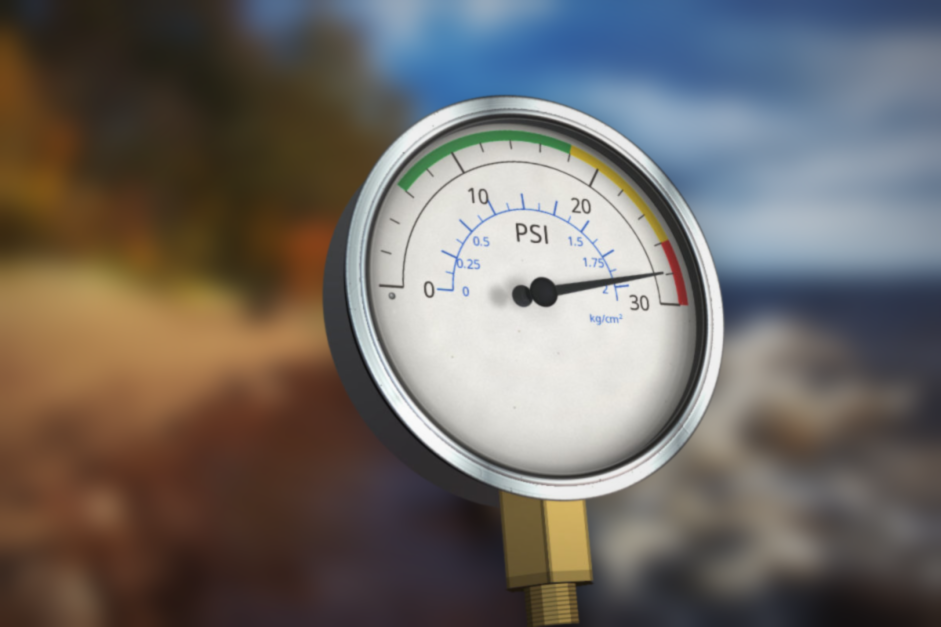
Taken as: {"value": 28, "unit": "psi"}
